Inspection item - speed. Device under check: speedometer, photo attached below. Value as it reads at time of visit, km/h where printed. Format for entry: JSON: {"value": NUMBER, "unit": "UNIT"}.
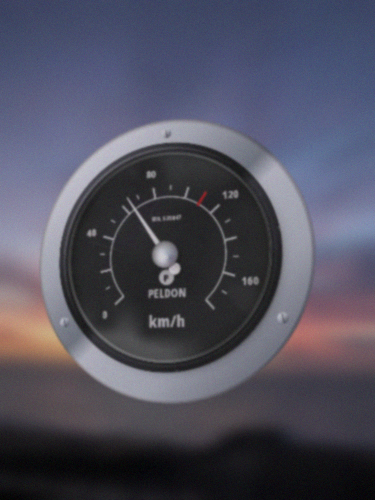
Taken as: {"value": 65, "unit": "km/h"}
